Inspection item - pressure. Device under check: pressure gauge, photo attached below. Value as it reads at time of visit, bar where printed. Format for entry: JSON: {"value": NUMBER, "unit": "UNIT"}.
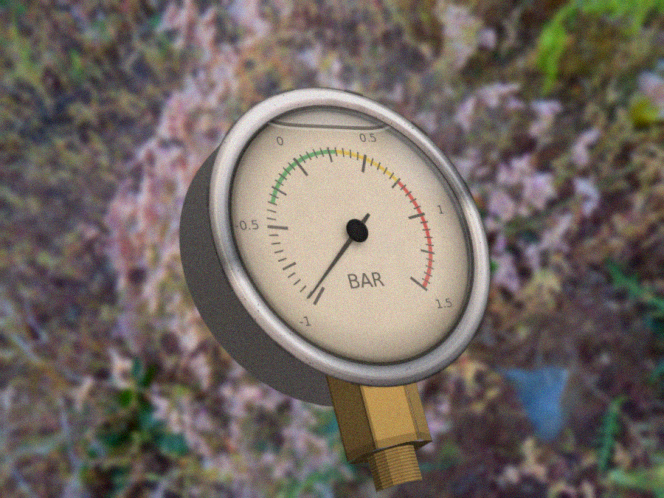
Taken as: {"value": -0.95, "unit": "bar"}
